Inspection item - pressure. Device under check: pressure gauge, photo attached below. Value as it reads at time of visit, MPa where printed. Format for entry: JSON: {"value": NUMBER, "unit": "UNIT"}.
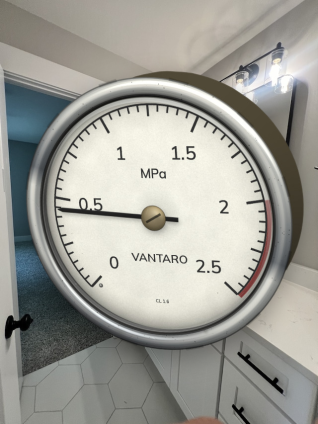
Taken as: {"value": 0.45, "unit": "MPa"}
